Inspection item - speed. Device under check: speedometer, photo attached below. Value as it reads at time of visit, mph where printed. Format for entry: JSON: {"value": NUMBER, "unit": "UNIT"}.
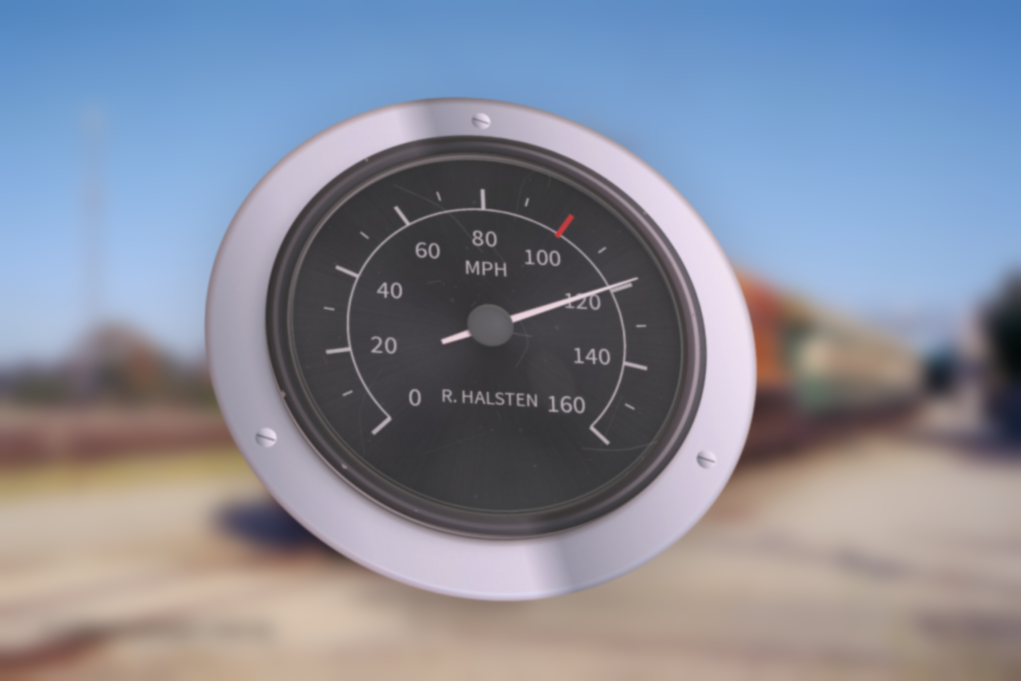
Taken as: {"value": 120, "unit": "mph"}
